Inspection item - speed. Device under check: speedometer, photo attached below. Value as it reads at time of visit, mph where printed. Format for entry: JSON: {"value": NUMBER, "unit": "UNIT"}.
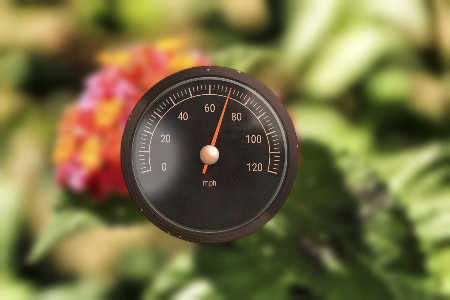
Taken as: {"value": 70, "unit": "mph"}
